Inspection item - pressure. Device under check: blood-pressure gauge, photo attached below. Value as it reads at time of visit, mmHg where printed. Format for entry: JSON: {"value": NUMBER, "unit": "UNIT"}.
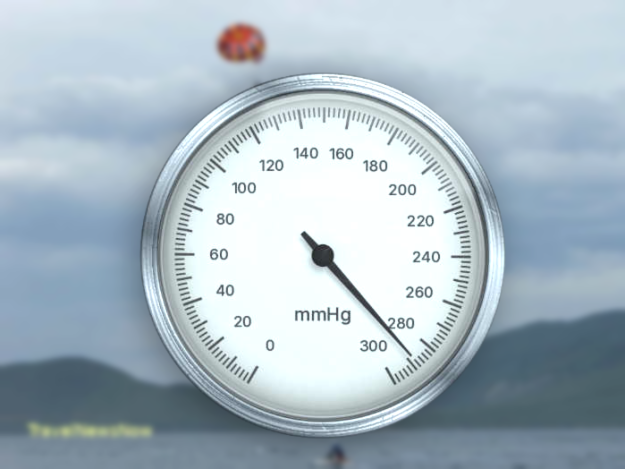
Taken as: {"value": 288, "unit": "mmHg"}
